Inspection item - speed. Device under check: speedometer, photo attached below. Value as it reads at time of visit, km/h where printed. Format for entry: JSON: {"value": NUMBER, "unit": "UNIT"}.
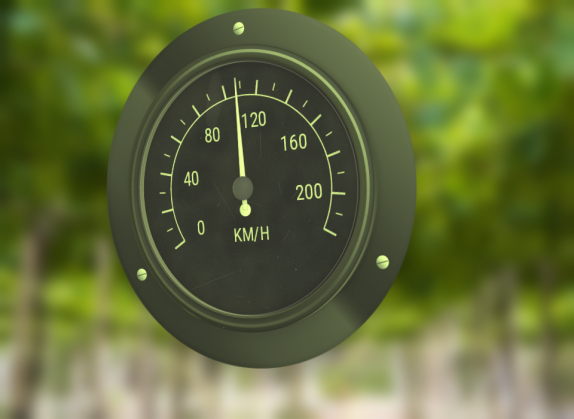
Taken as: {"value": 110, "unit": "km/h"}
